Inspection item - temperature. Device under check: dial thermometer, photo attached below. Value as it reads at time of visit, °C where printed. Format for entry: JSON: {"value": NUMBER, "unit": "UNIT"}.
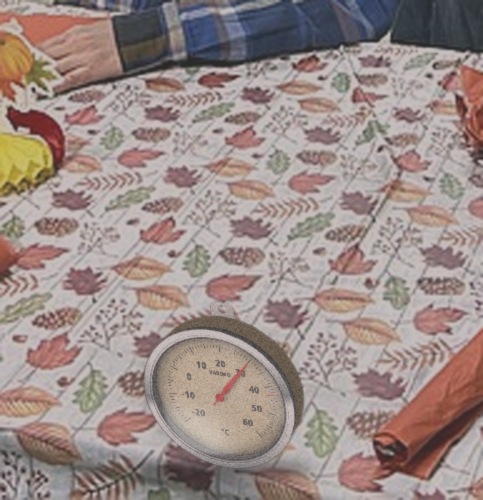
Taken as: {"value": 30, "unit": "°C"}
